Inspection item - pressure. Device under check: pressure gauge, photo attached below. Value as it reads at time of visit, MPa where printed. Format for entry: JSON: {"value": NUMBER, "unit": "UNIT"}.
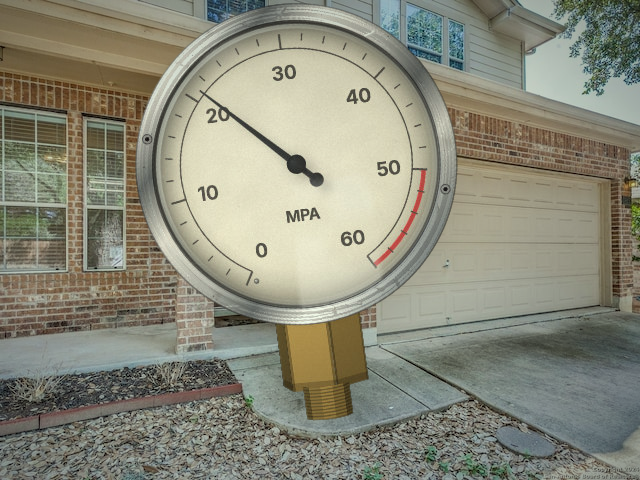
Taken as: {"value": 21, "unit": "MPa"}
